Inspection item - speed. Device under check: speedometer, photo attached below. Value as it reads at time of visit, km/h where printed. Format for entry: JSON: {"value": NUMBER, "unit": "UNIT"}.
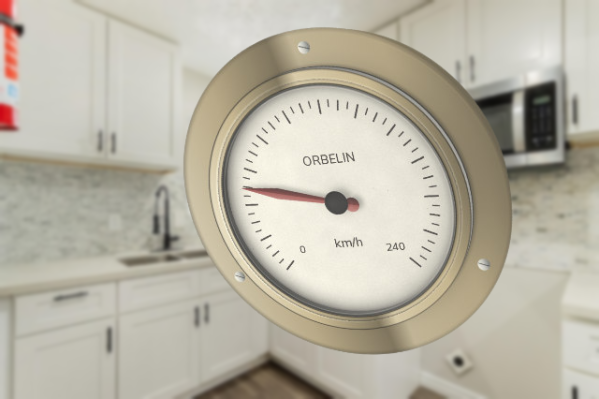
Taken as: {"value": 50, "unit": "km/h"}
